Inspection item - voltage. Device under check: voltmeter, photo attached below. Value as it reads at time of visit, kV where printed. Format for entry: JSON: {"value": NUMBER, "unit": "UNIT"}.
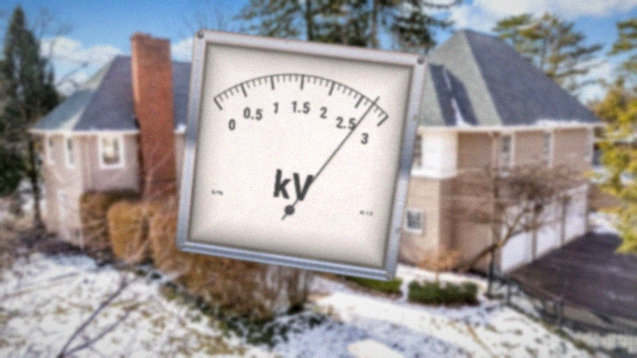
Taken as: {"value": 2.7, "unit": "kV"}
